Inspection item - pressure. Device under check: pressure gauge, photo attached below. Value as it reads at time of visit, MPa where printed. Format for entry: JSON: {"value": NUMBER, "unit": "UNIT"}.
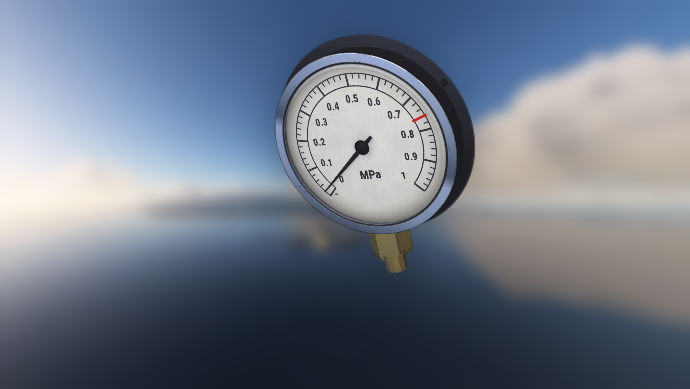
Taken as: {"value": 0.02, "unit": "MPa"}
